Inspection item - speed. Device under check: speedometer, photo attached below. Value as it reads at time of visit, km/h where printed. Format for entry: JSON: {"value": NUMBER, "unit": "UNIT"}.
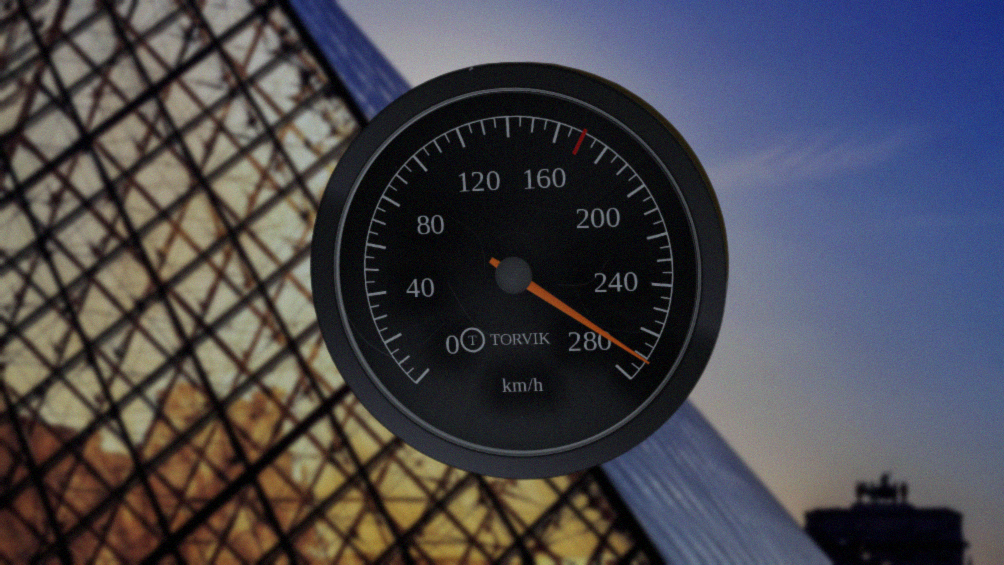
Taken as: {"value": 270, "unit": "km/h"}
